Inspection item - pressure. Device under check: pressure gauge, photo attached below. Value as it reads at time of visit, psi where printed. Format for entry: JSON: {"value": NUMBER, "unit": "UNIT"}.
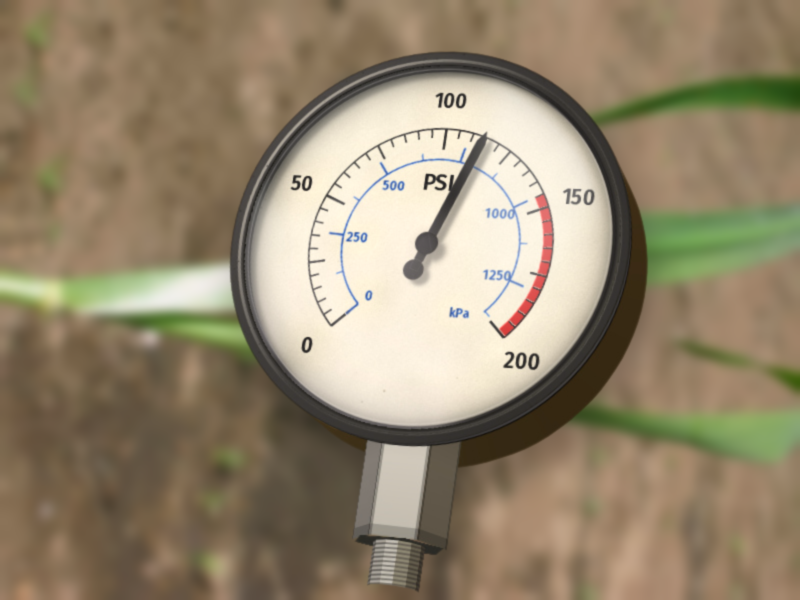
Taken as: {"value": 115, "unit": "psi"}
